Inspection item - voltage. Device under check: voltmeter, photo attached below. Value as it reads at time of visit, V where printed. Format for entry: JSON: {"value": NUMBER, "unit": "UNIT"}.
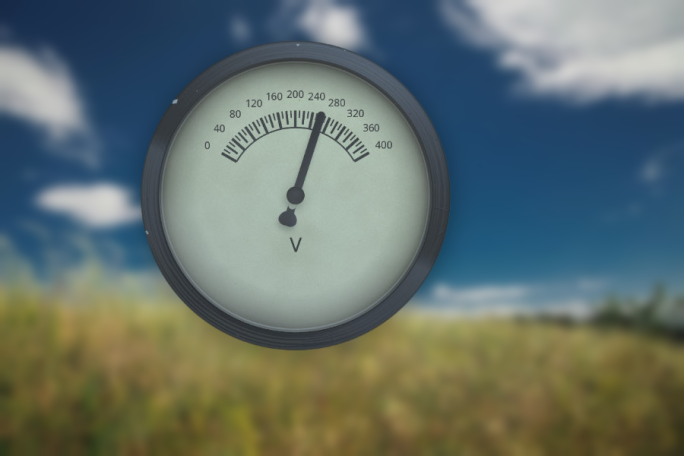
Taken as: {"value": 260, "unit": "V"}
